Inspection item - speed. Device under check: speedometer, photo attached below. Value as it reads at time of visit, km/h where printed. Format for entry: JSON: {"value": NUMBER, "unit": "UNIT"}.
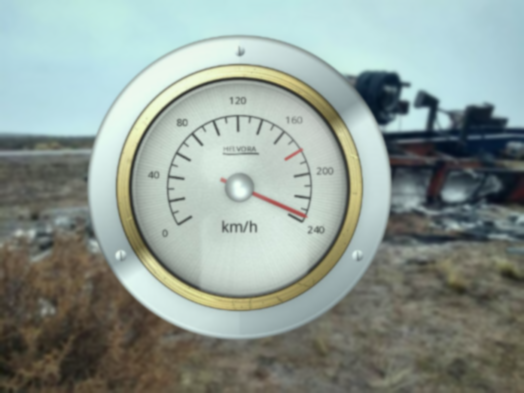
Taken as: {"value": 235, "unit": "km/h"}
